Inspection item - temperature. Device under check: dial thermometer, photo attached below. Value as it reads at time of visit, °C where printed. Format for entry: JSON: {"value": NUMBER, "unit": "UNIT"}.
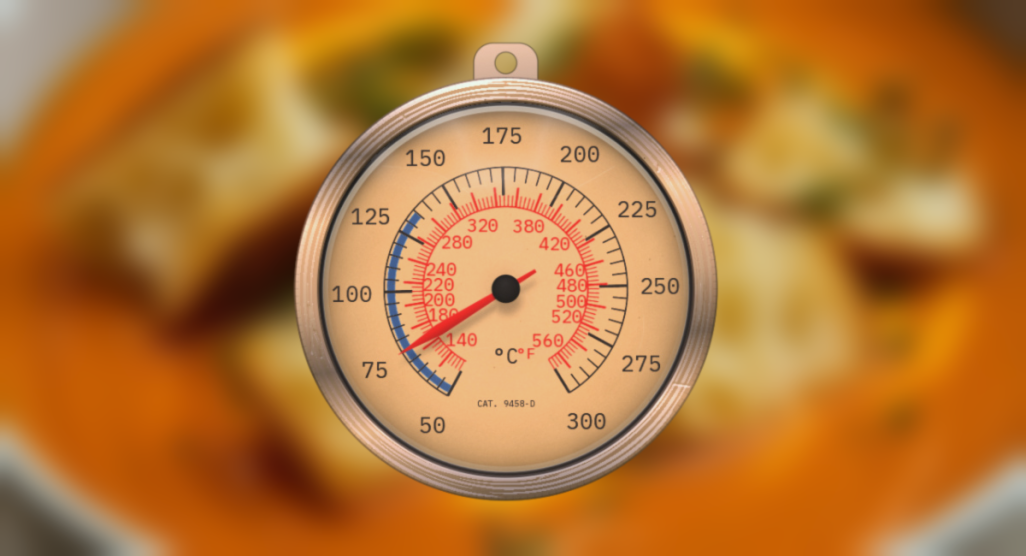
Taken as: {"value": 75, "unit": "°C"}
